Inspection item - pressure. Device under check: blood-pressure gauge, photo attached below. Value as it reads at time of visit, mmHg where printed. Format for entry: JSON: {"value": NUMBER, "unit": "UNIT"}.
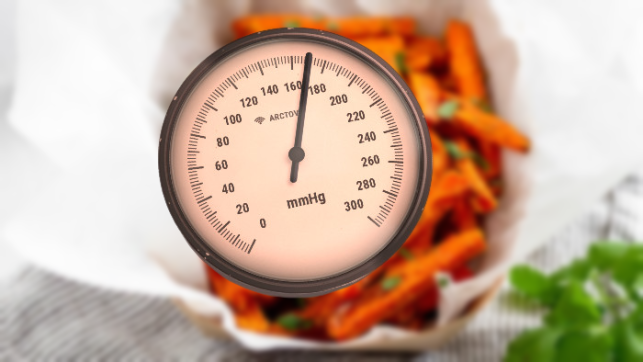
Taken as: {"value": 170, "unit": "mmHg"}
